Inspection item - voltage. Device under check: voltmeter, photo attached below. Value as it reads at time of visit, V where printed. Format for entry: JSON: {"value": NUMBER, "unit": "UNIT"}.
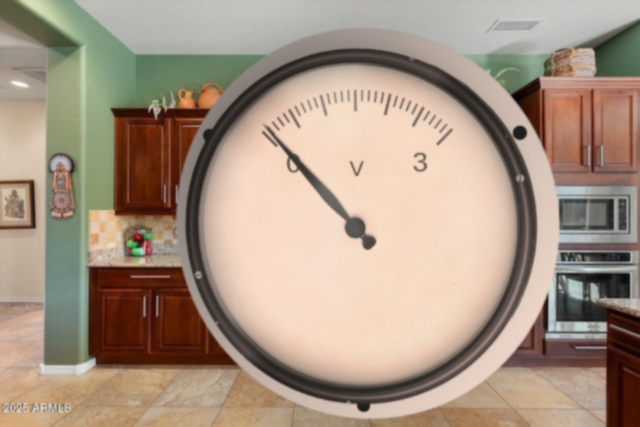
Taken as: {"value": 0.1, "unit": "V"}
